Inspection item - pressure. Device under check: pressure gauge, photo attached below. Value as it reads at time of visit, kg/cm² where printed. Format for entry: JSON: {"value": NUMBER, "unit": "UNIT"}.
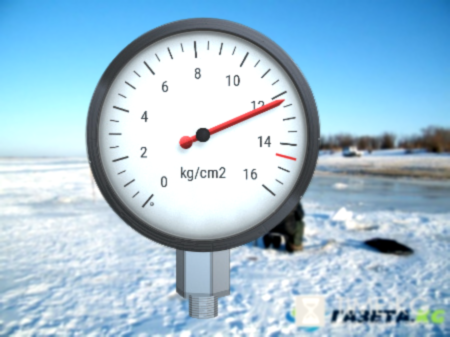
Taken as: {"value": 12.25, "unit": "kg/cm²"}
